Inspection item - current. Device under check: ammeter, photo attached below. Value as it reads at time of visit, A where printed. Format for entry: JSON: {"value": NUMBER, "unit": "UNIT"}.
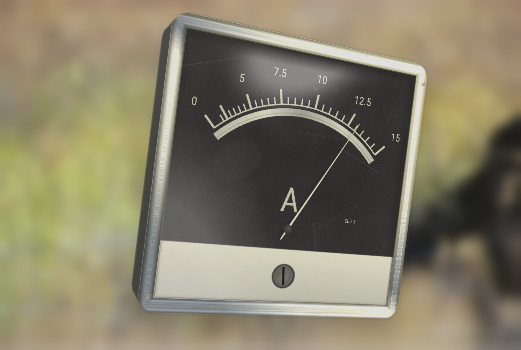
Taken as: {"value": 13, "unit": "A"}
